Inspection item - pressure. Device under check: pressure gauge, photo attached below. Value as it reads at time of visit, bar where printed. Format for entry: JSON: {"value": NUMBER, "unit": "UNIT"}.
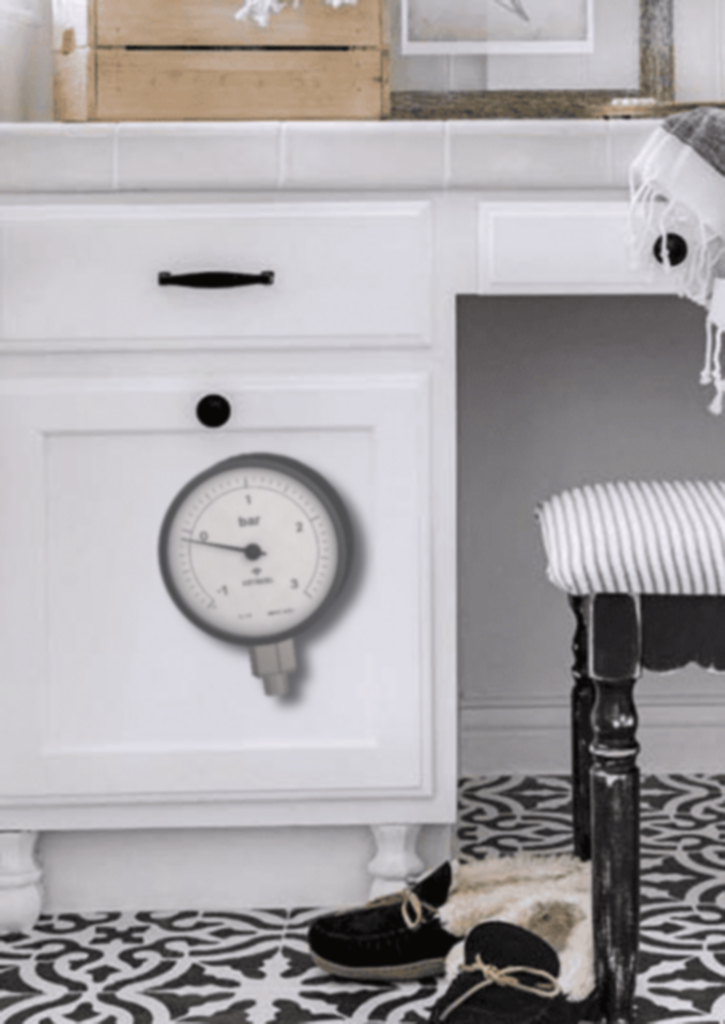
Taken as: {"value": -0.1, "unit": "bar"}
